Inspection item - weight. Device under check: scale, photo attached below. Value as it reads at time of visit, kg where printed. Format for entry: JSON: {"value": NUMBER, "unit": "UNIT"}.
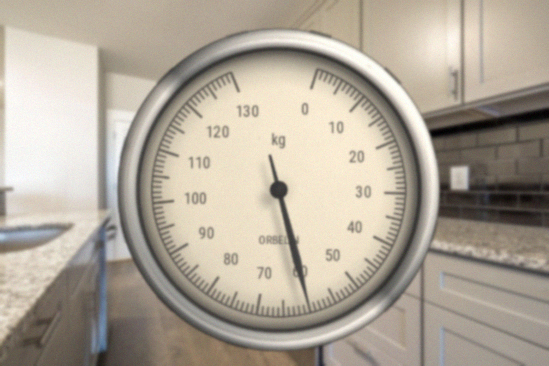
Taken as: {"value": 60, "unit": "kg"}
